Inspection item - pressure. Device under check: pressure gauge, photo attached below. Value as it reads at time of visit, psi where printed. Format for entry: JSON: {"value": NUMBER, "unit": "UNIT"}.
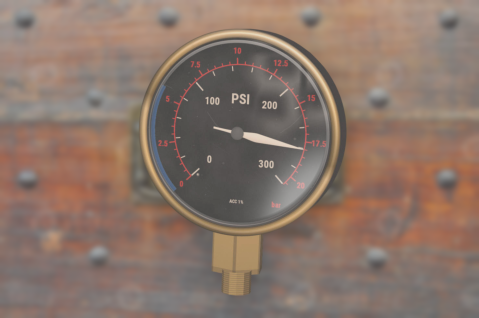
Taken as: {"value": 260, "unit": "psi"}
